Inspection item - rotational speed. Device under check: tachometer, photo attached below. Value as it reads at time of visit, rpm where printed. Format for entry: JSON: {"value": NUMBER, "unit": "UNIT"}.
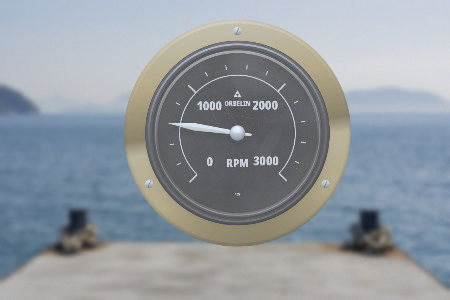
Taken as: {"value": 600, "unit": "rpm"}
